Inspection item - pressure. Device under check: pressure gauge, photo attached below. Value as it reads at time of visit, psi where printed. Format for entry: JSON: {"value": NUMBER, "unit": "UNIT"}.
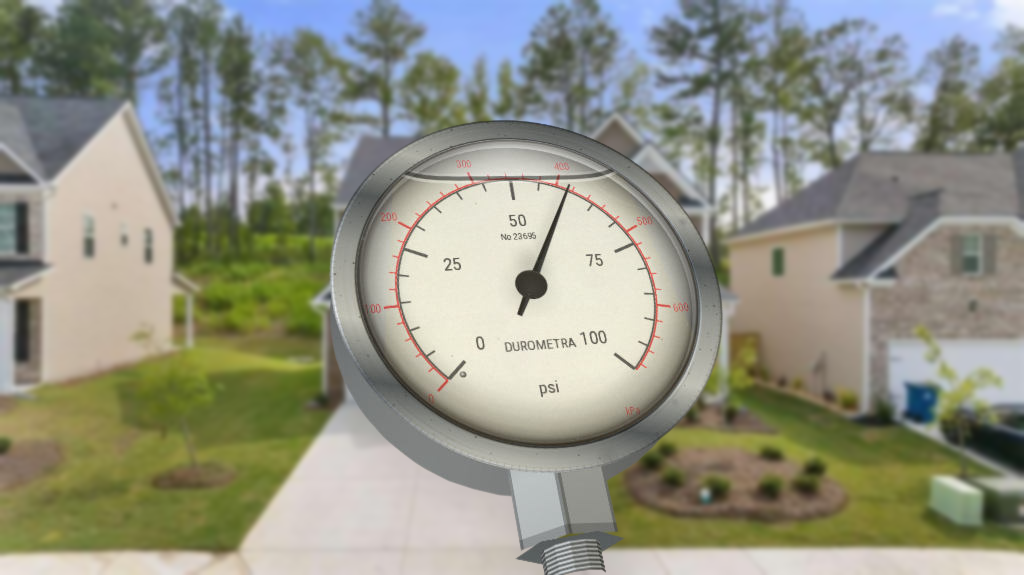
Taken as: {"value": 60, "unit": "psi"}
